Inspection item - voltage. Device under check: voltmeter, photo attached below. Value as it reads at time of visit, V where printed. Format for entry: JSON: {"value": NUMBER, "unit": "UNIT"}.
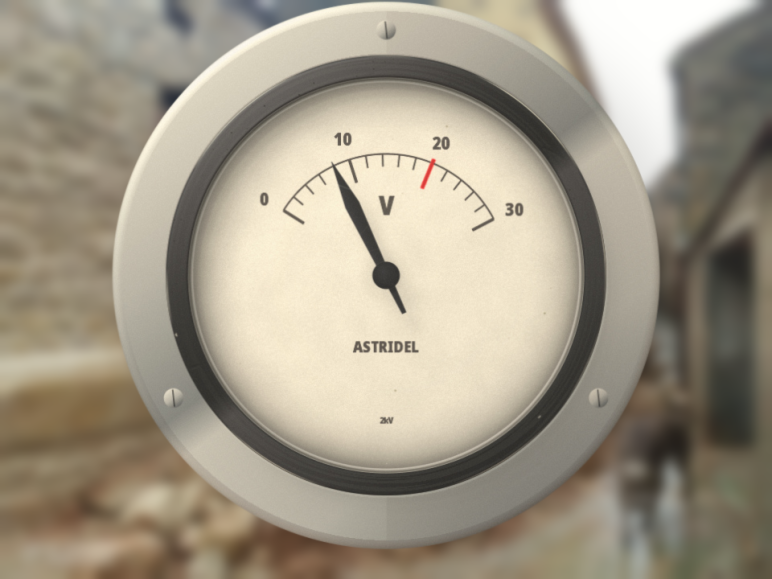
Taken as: {"value": 8, "unit": "V"}
